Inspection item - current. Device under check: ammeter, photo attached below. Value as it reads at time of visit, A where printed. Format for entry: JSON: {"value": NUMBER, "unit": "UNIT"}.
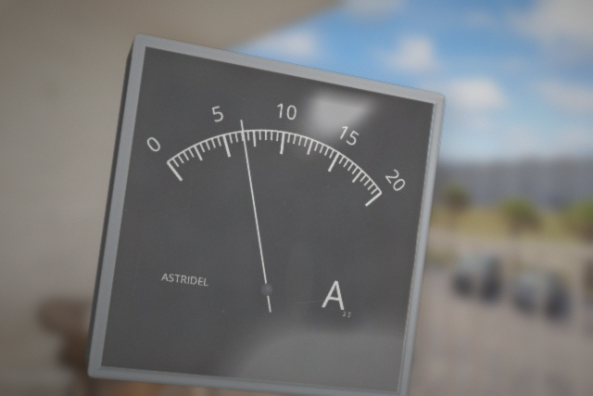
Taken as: {"value": 6.5, "unit": "A"}
